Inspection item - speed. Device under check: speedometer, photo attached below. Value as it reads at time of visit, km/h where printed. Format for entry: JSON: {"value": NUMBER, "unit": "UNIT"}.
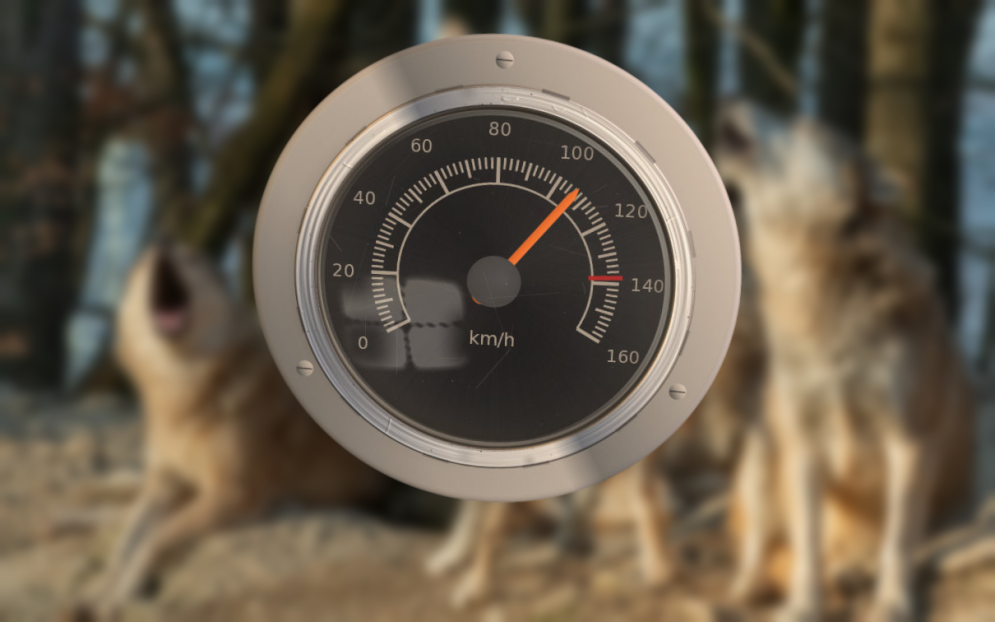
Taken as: {"value": 106, "unit": "km/h"}
